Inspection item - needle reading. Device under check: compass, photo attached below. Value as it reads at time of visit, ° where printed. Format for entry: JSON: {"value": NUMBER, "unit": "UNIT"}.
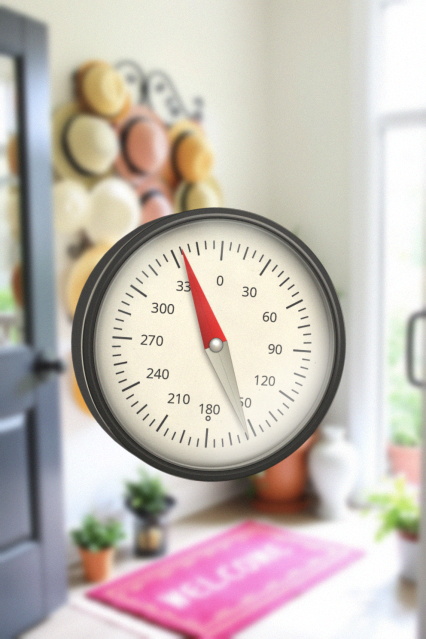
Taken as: {"value": 335, "unit": "°"}
